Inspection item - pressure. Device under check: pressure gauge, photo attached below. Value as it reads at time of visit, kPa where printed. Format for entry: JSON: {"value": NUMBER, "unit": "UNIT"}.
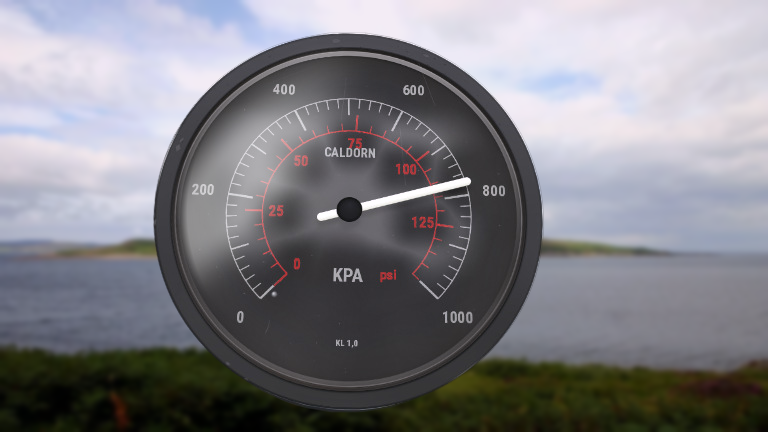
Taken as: {"value": 780, "unit": "kPa"}
